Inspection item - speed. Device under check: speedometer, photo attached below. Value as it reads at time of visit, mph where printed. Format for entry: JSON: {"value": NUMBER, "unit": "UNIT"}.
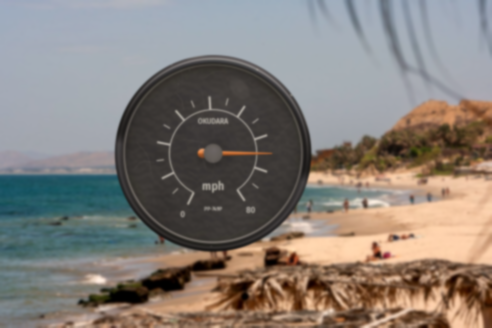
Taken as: {"value": 65, "unit": "mph"}
